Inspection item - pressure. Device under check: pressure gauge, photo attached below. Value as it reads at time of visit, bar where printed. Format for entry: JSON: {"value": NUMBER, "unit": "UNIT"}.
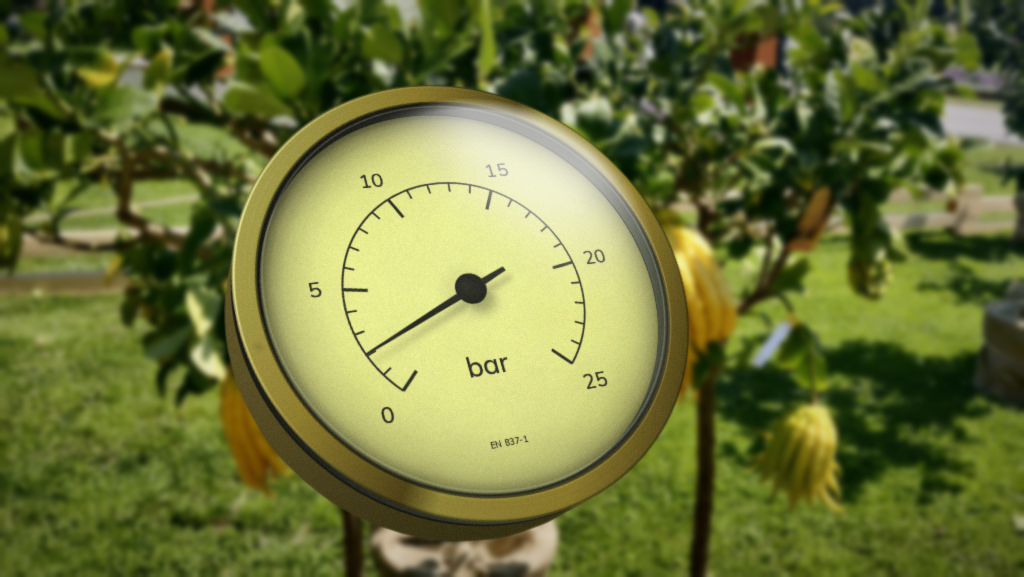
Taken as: {"value": 2, "unit": "bar"}
